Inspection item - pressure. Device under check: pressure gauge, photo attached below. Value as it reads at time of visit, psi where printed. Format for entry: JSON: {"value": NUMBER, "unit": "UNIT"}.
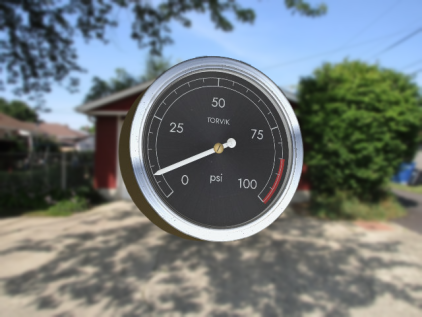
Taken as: {"value": 7.5, "unit": "psi"}
